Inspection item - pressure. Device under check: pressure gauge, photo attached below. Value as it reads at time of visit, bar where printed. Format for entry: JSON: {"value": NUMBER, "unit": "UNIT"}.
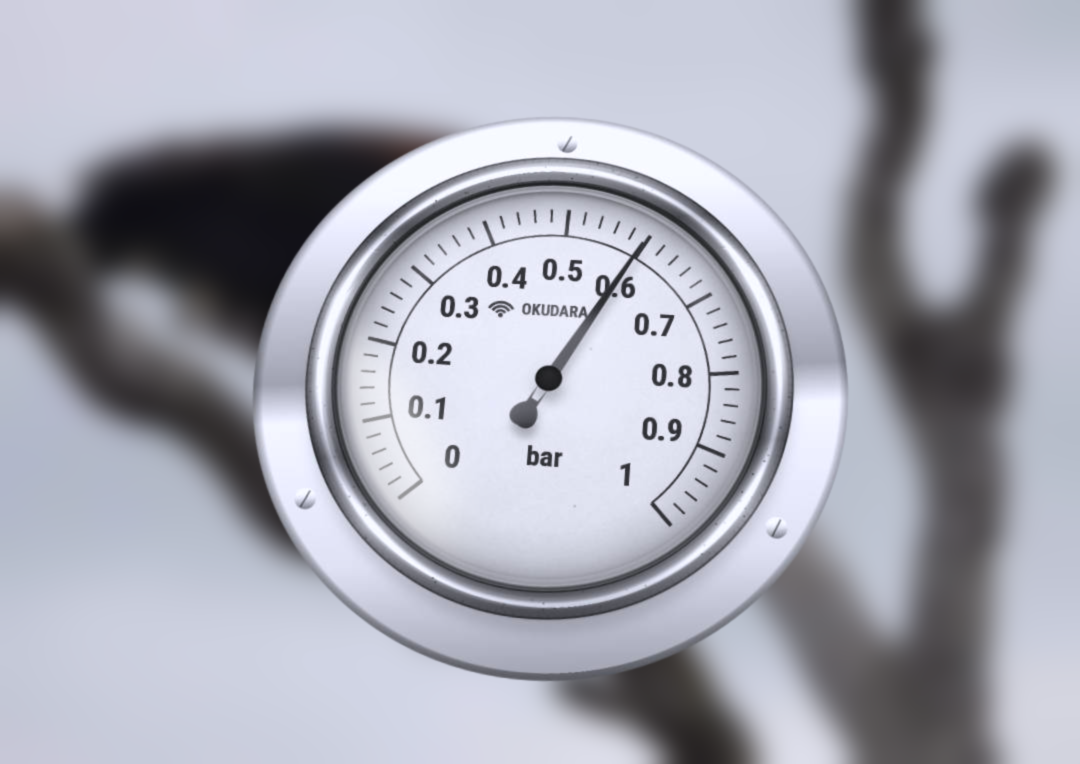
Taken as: {"value": 0.6, "unit": "bar"}
